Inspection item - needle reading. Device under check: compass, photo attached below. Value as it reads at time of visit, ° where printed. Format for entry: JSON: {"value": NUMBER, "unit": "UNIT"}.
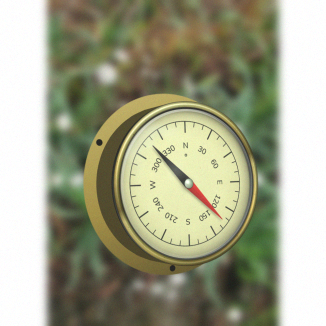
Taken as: {"value": 135, "unit": "°"}
